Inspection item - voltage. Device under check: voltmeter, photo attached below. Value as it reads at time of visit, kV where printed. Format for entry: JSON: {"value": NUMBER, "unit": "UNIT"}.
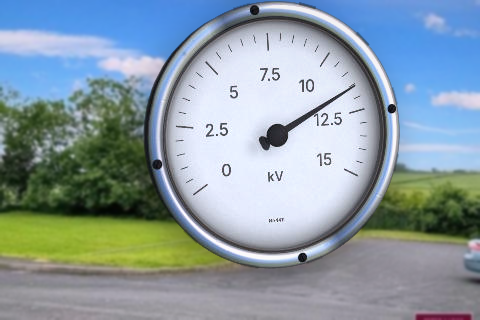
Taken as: {"value": 11.5, "unit": "kV"}
